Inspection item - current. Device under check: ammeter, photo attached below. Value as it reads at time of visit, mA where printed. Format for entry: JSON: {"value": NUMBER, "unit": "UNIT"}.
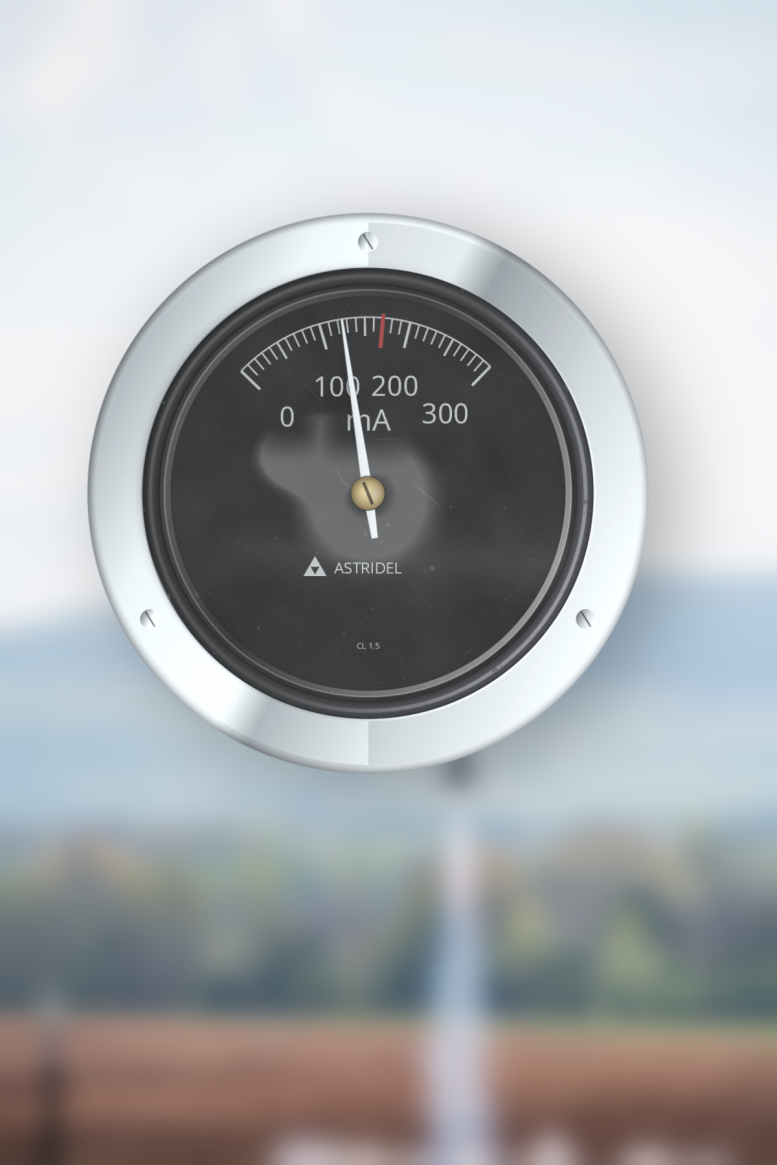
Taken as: {"value": 125, "unit": "mA"}
